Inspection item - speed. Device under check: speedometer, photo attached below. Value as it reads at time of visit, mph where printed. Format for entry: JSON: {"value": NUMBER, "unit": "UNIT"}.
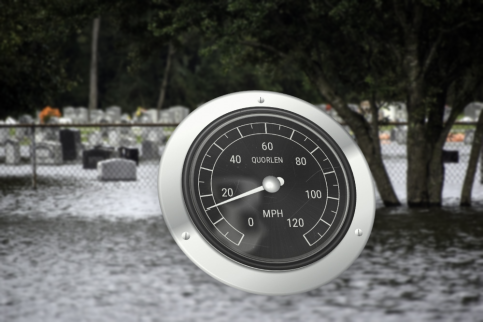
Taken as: {"value": 15, "unit": "mph"}
